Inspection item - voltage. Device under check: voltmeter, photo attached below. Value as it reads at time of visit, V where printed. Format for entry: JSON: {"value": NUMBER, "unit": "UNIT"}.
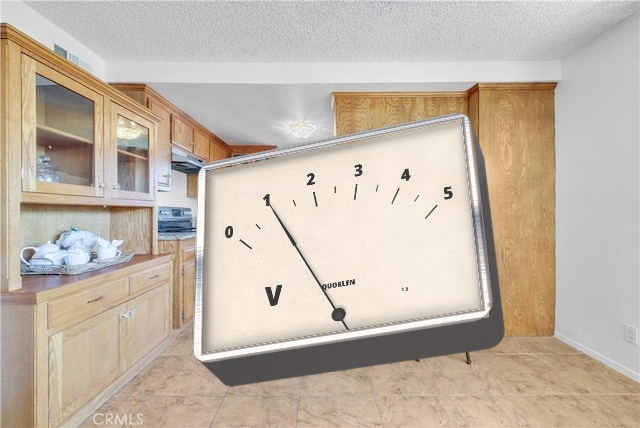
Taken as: {"value": 1, "unit": "V"}
